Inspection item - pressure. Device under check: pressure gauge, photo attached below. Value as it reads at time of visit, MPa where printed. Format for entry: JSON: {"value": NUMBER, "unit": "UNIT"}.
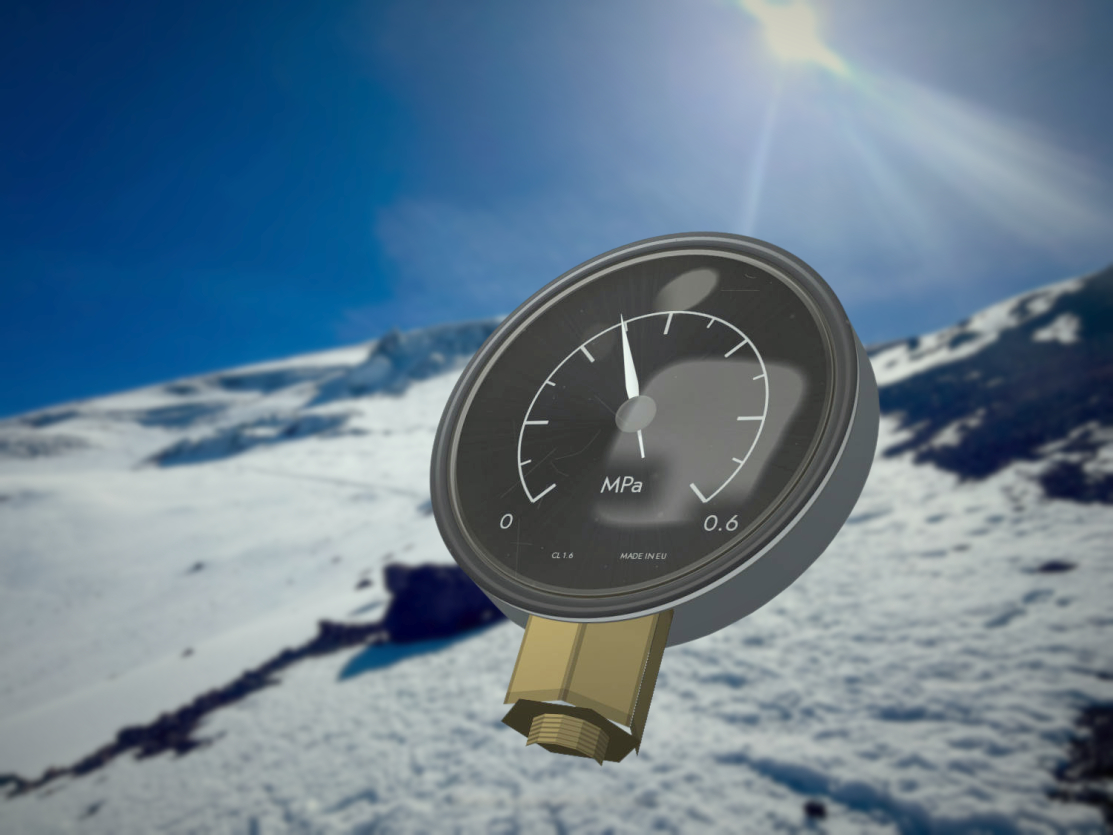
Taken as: {"value": 0.25, "unit": "MPa"}
